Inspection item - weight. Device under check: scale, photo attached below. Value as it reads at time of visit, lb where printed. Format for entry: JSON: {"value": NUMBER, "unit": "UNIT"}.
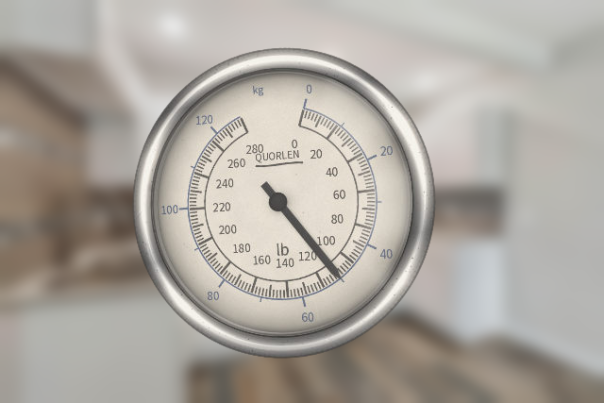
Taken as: {"value": 110, "unit": "lb"}
